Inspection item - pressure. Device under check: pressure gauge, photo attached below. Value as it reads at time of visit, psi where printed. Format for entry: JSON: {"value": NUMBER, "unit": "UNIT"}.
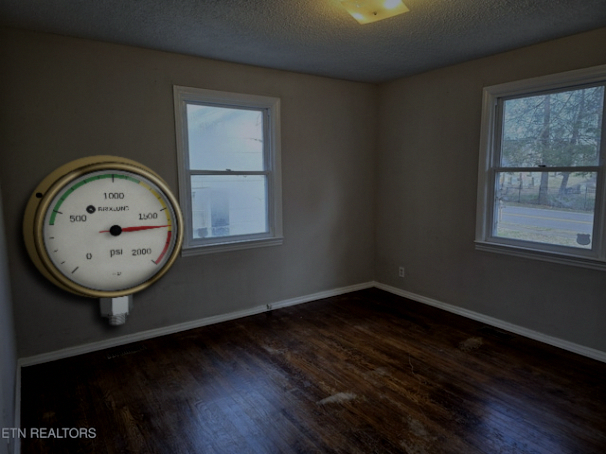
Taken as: {"value": 1650, "unit": "psi"}
